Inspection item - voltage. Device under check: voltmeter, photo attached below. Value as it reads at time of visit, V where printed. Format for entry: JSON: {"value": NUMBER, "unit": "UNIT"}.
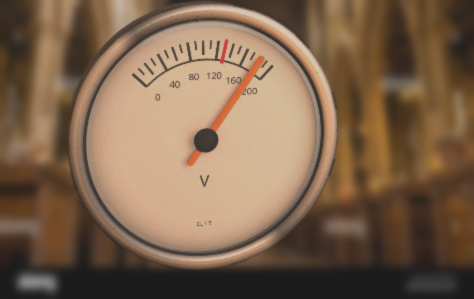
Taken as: {"value": 180, "unit": "V"}
